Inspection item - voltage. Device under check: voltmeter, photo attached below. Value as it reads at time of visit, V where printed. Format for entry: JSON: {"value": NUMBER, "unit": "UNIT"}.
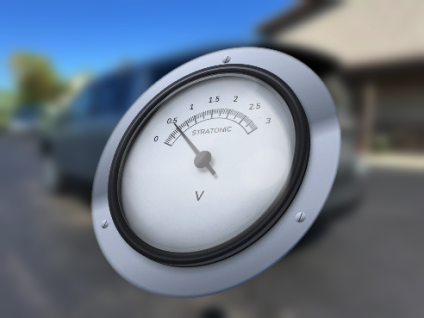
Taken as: {"value": 0.5, "unit": "V"}
